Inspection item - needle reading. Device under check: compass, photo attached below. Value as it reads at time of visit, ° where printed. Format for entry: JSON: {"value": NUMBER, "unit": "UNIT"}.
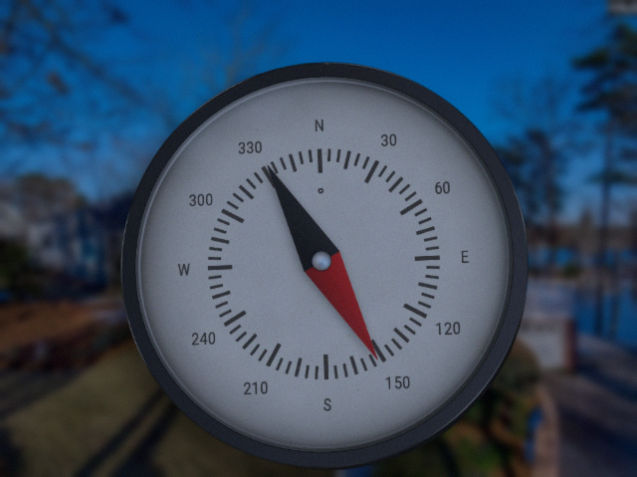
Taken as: {"value": 152.5, "unit": "°"}
